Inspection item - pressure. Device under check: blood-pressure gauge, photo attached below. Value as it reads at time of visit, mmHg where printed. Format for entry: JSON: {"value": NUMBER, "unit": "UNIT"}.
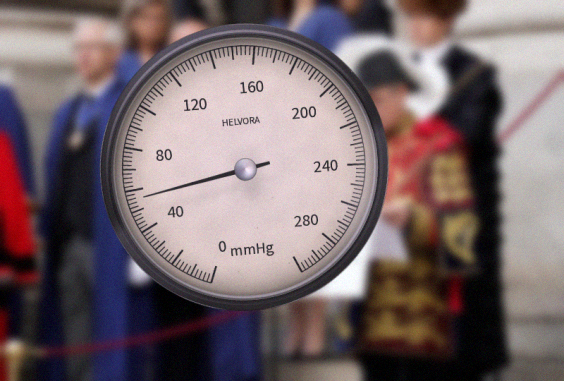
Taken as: {"value": 56, "unit": "mmHg"}
